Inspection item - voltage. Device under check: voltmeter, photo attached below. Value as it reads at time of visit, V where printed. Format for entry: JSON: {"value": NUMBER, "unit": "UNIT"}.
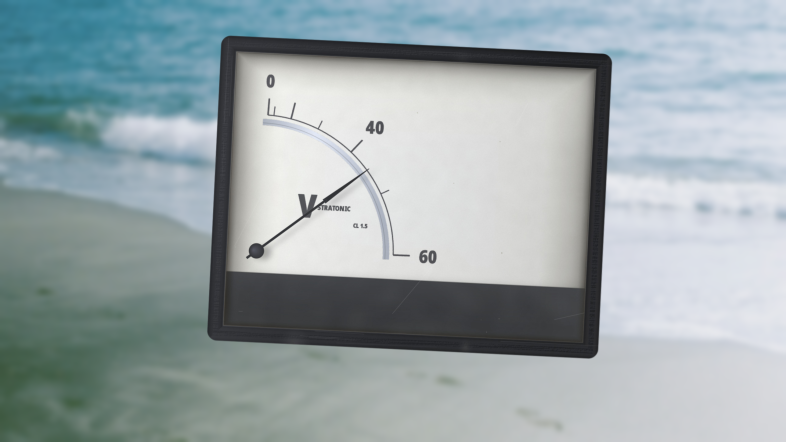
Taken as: {"value": 45, "unit": "V"}
